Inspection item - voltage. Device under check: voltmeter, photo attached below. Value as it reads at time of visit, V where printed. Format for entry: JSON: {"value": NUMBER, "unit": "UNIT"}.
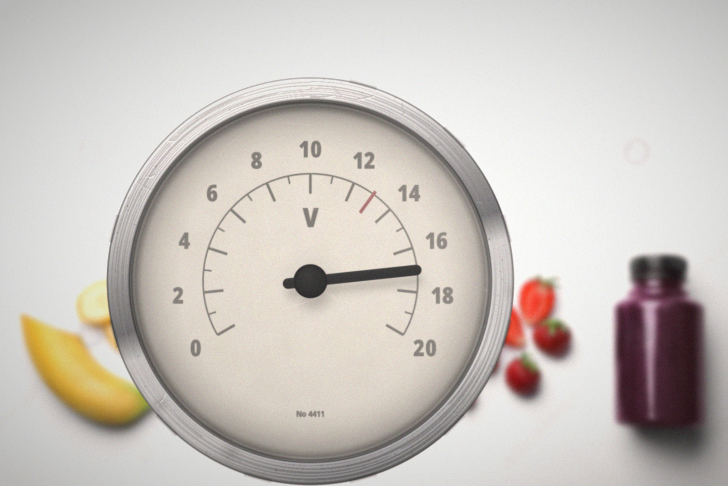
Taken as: {"value": 17, "unit": "V"}
